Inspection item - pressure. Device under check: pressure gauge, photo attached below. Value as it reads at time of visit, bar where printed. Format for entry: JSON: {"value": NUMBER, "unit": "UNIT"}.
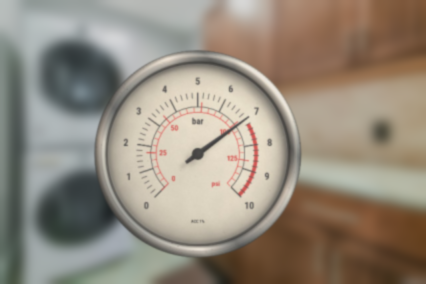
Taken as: {"value": 7, "unit": "bar"}
